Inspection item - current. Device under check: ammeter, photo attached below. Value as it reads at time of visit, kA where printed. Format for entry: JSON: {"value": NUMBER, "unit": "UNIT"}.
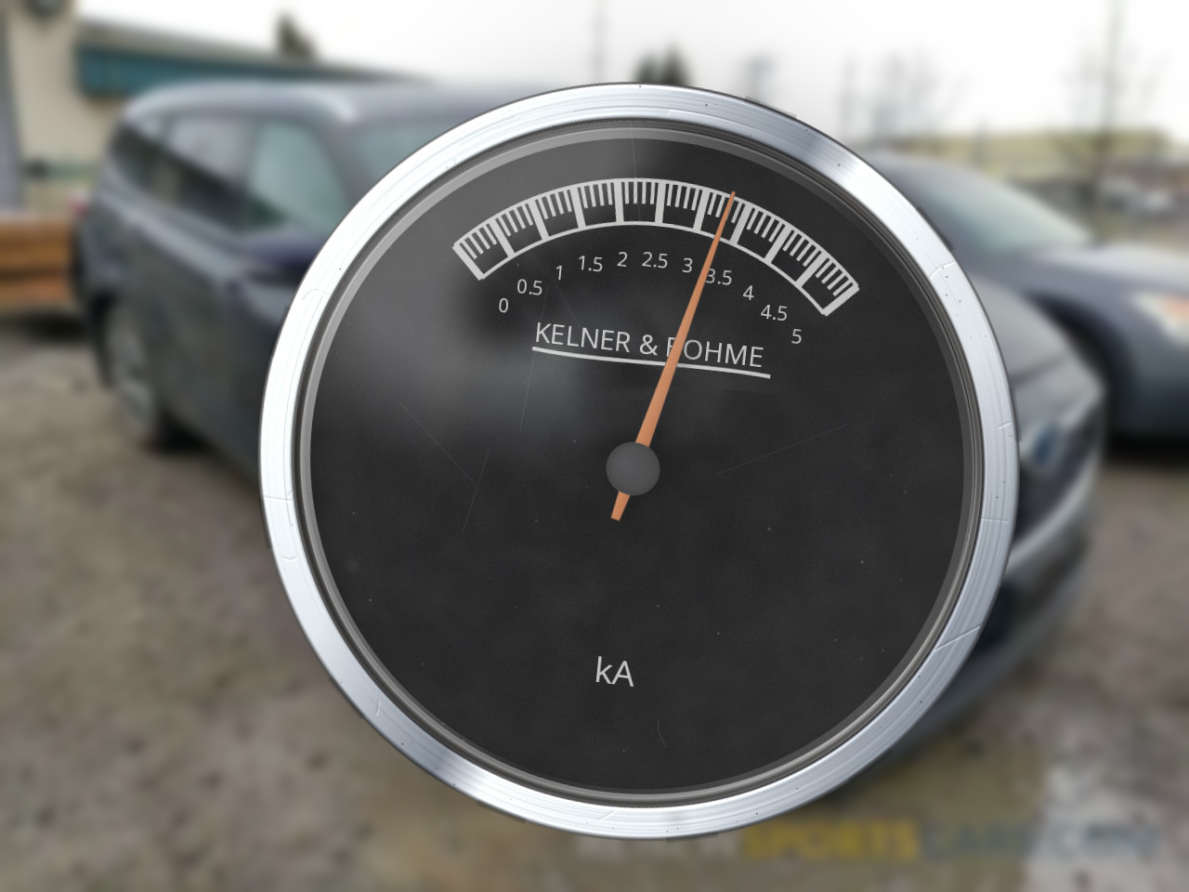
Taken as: {"value": 3.3, "unit": "kA"}
